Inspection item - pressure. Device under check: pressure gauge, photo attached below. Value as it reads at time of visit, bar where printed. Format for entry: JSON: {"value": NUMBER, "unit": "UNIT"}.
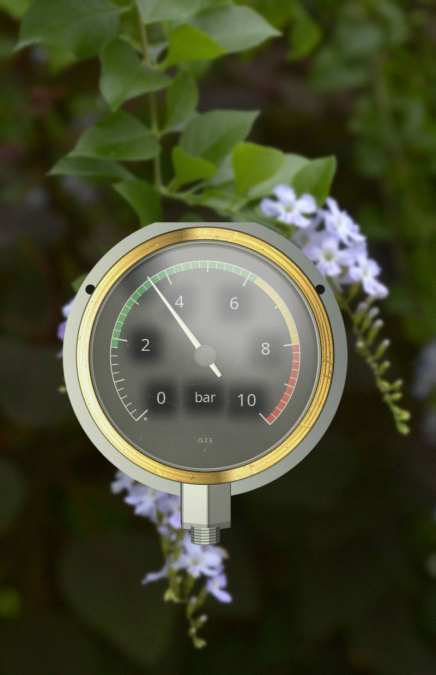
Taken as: {"value": 3.6, "unit": "bar"}
